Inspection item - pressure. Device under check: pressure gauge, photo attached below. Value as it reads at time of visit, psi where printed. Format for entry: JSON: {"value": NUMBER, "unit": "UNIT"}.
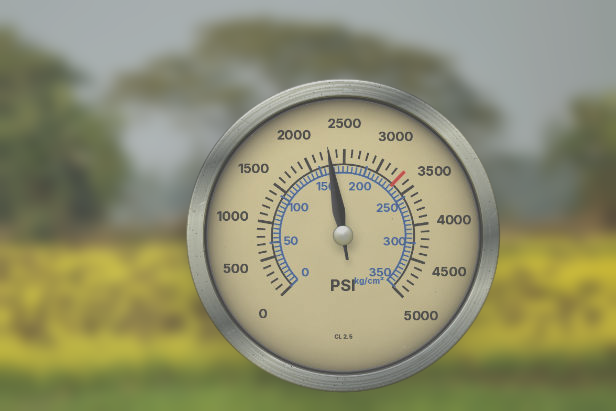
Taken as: {"value": 2300, "unit": "psi"}
